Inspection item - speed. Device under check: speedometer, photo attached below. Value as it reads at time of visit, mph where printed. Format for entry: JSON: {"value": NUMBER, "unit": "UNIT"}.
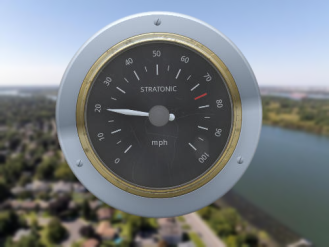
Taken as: {"value": 20, "unit": "mph"}
